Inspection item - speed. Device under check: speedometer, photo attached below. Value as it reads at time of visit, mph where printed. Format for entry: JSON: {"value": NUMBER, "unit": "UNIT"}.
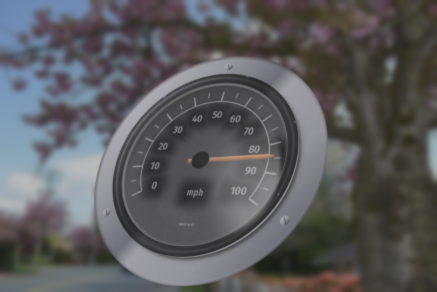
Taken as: {"value": 85, "unit": "mph"}
